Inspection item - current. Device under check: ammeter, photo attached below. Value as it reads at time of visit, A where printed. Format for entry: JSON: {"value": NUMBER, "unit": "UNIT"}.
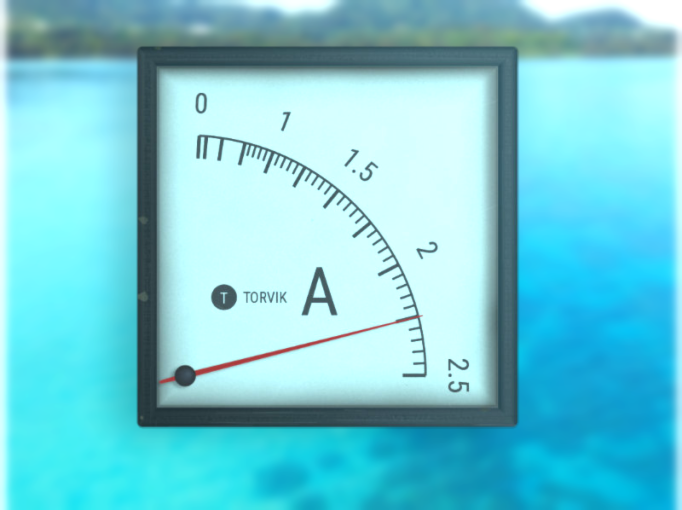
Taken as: {"value": 2.25, "unit": "A"}
